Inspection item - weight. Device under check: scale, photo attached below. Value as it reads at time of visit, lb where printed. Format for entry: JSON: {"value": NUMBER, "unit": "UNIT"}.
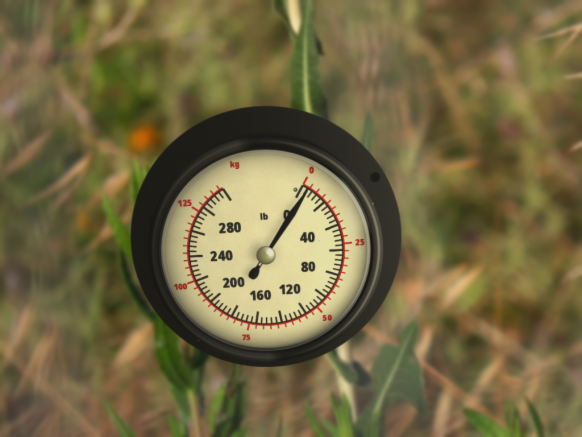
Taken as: {"value": 4, "unit": "lb"}
